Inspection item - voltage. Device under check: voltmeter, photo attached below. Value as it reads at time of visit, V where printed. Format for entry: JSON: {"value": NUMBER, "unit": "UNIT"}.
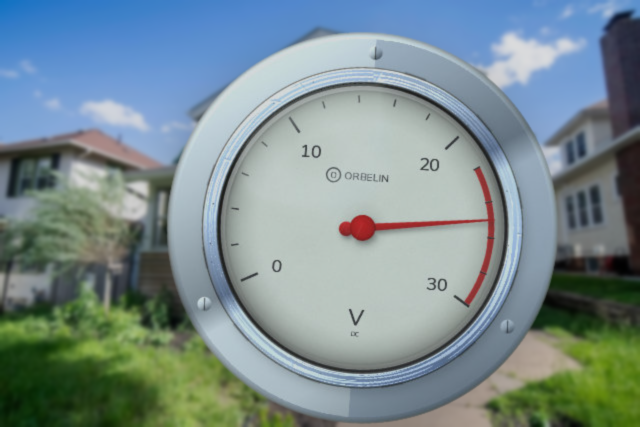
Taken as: {"value": 25, "unit": "V"}
